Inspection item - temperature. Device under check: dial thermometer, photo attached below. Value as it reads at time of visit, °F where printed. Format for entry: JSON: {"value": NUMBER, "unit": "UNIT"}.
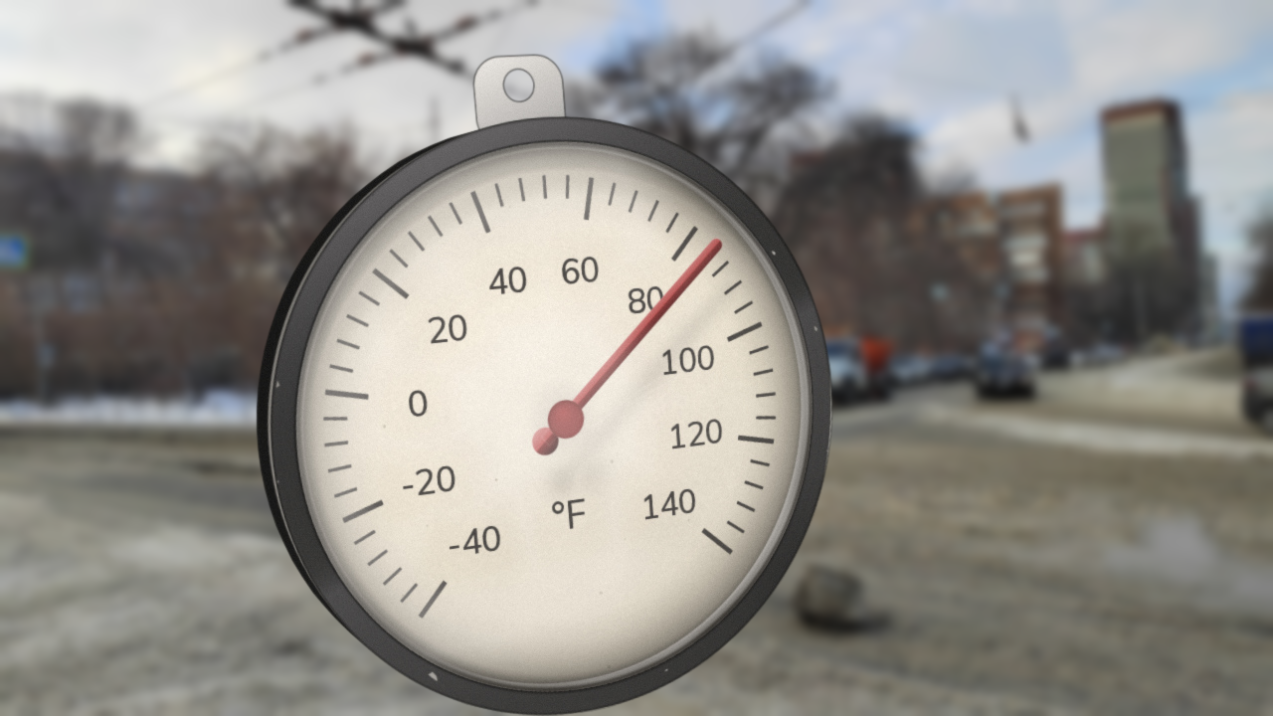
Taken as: {"value": 84, "unit": "°F"}
